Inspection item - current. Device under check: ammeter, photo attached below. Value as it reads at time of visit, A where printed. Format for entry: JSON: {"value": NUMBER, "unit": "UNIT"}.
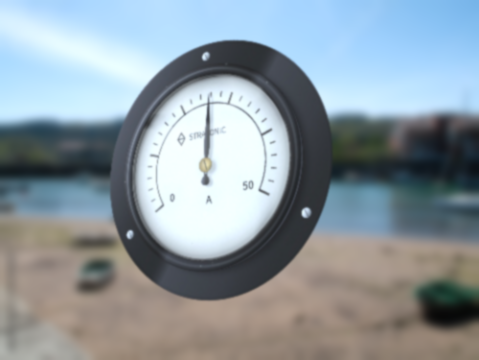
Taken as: {"value": 26, "unit": "A"}
